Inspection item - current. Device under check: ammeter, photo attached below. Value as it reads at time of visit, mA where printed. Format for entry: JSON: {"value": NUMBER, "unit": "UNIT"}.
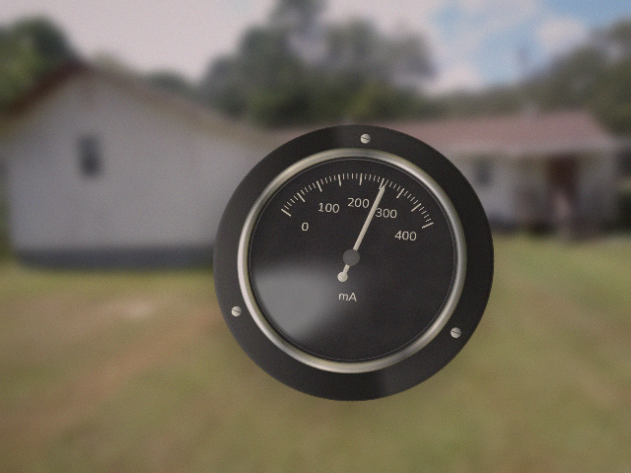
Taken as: {"value": 260, "unit": "mA"}
